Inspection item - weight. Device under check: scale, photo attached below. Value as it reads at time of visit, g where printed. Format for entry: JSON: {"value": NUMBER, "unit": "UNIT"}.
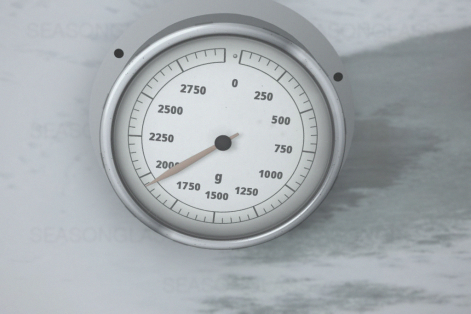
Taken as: {"value": 1950, "unit": "g"}
